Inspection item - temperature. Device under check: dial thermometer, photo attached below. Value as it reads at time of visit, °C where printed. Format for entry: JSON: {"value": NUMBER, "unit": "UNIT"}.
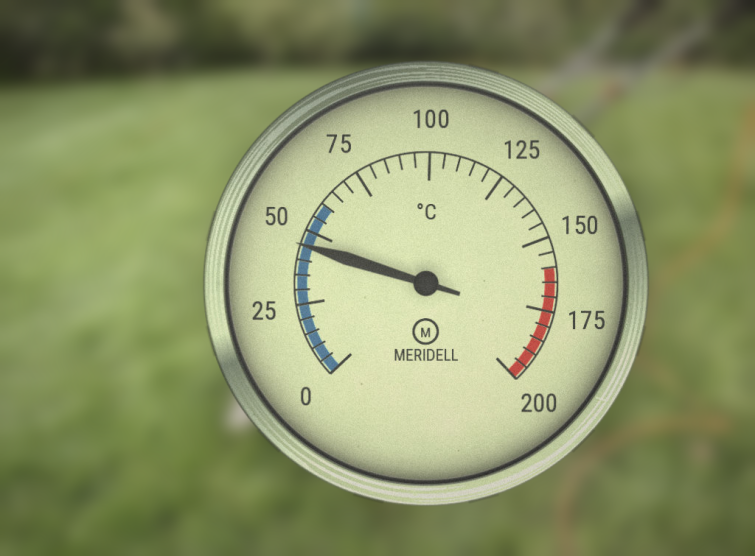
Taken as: {"value": 45, "unit": "°C"}
